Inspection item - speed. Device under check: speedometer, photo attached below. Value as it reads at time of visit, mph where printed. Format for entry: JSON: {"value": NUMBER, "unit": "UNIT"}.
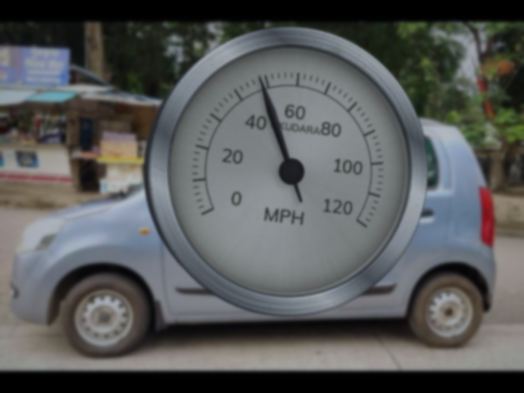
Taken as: {"value": 48, "unit": "mph"}
